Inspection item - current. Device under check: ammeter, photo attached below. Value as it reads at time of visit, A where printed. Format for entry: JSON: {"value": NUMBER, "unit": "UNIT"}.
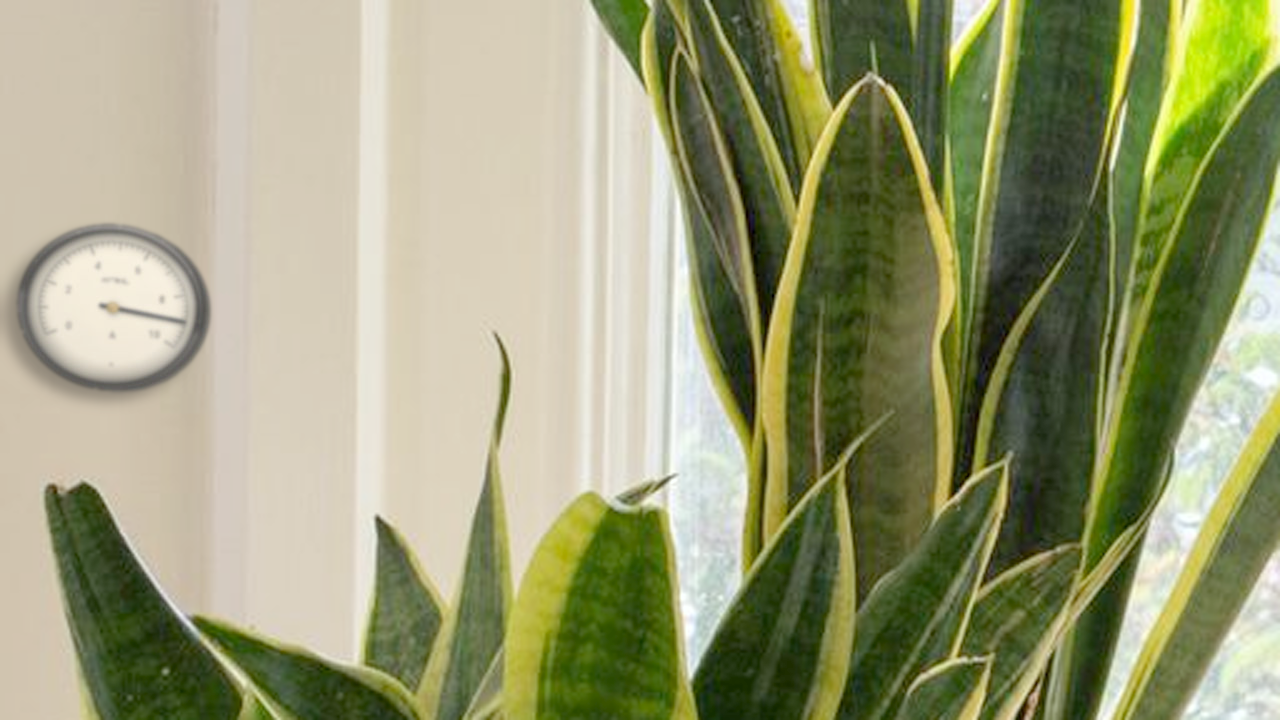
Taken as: {"value": 9, "unit": "A"}
